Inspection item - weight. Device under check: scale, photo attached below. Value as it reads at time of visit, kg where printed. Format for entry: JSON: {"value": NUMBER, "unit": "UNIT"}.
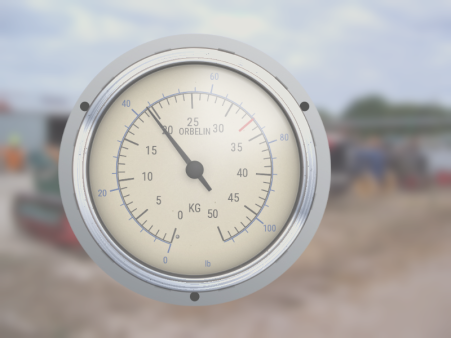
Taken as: {"value": 19.5, "unit": "kg"}
